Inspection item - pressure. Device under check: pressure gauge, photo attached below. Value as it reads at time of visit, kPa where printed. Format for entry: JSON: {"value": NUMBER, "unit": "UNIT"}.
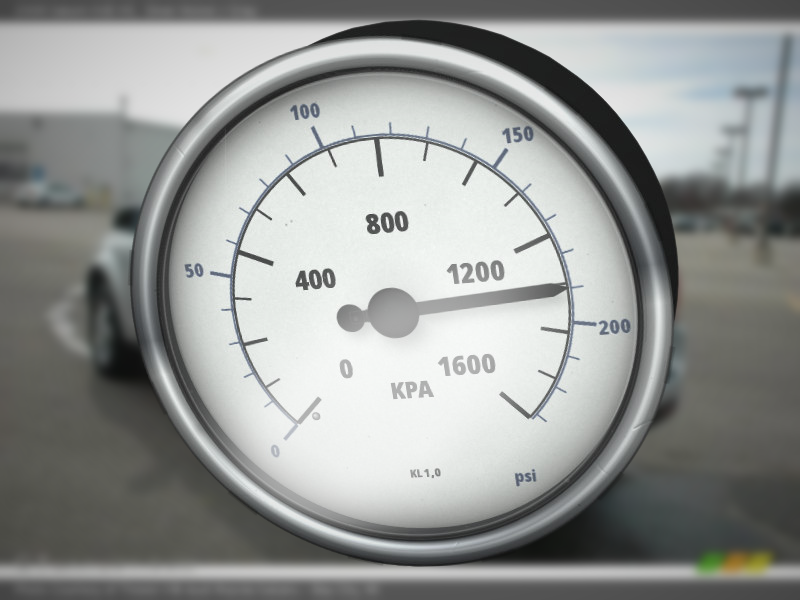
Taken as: {"value": 1300, "unit": "kPa"}
